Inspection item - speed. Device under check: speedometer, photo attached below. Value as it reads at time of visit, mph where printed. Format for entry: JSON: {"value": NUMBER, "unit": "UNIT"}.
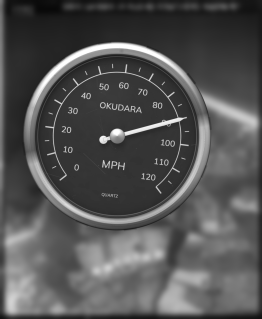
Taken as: {"value": 90, "unit": "mph"}
